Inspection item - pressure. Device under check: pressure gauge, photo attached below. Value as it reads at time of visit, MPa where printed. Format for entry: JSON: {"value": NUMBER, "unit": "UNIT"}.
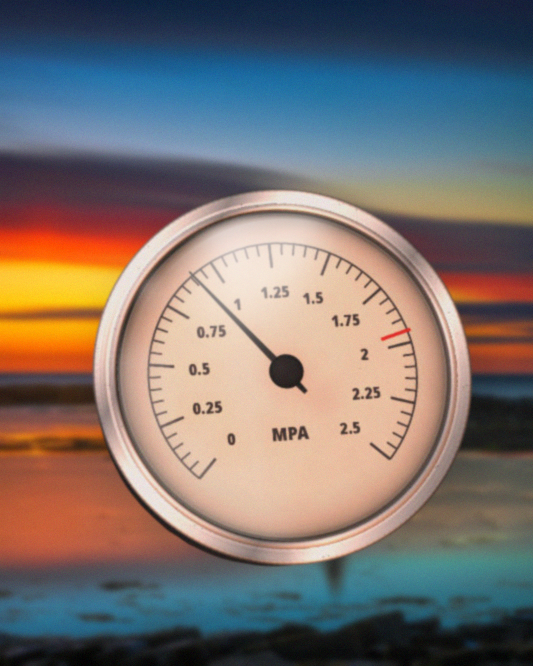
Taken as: {"value": 0.9, "unit": "MPa"}
